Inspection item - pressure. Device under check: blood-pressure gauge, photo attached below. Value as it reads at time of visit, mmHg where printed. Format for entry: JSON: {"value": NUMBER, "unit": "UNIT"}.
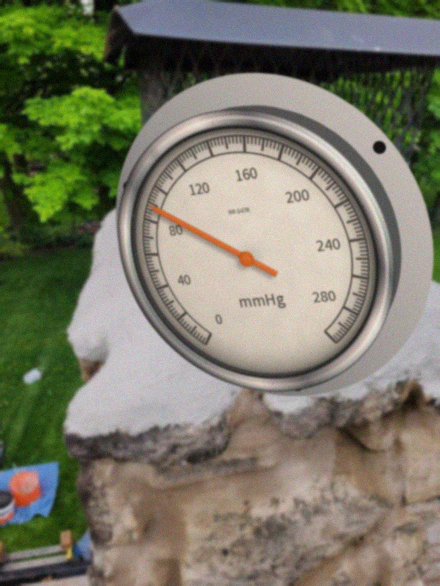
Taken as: {"value": 90, "unit": "mmHg"}
